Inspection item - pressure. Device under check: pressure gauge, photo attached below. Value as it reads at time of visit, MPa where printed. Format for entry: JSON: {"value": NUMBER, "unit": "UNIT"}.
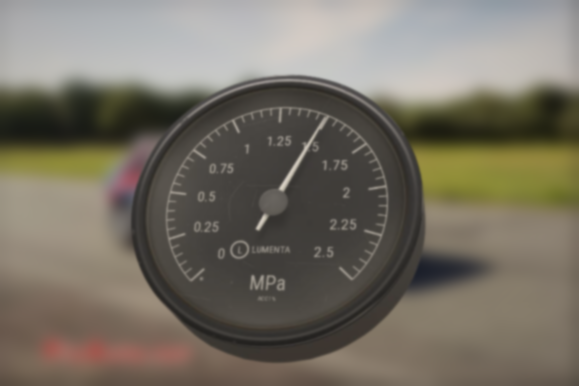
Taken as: {"value": 1.5, "unit": "MPa"}
